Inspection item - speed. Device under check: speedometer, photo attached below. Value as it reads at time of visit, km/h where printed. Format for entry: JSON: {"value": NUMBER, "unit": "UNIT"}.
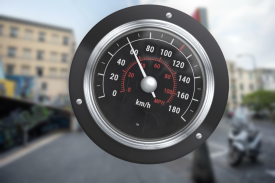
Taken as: {"value": 60, "unit": "km/h"}
